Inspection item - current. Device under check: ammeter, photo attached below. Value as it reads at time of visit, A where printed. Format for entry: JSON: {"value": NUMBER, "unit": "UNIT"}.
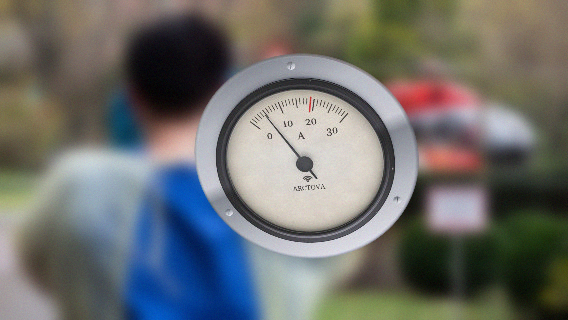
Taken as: {"value": 5, "unit": "A"}
